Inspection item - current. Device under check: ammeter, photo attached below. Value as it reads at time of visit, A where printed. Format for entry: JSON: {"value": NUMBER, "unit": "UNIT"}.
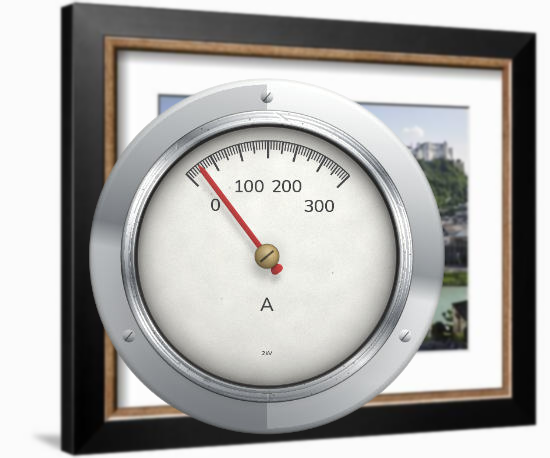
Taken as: {"value": 25, "unit": "A"}
